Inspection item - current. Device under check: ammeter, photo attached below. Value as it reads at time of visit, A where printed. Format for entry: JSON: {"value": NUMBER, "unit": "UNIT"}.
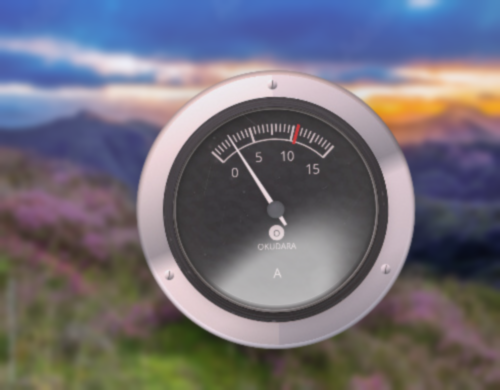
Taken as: {"value": 2.5, "unit": "A"}
